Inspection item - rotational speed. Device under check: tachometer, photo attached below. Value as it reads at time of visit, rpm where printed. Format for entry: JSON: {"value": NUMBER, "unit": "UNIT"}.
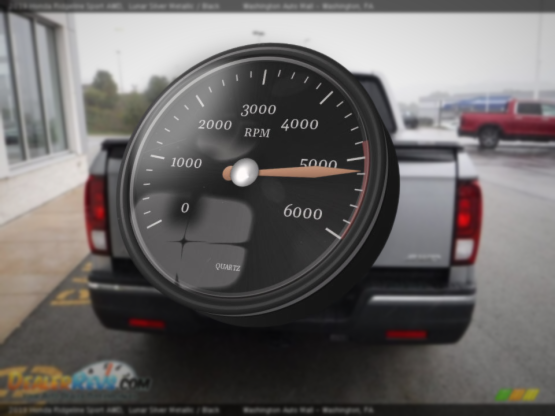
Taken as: {"value": 5200, "unit": "rpm"}
